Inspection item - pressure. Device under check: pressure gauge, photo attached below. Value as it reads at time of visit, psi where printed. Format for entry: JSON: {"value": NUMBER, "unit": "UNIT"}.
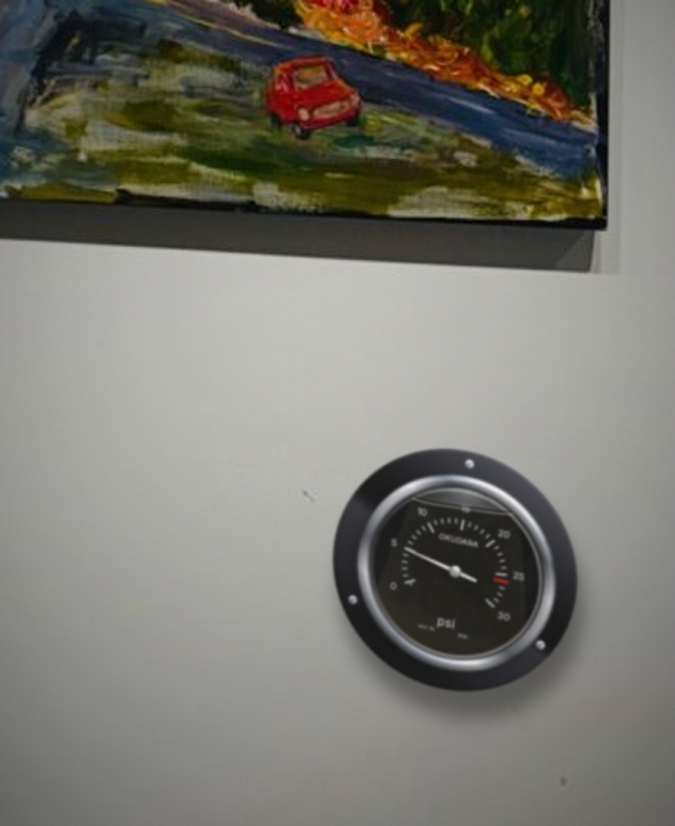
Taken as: {"value": 5, "unit": "psi"}
